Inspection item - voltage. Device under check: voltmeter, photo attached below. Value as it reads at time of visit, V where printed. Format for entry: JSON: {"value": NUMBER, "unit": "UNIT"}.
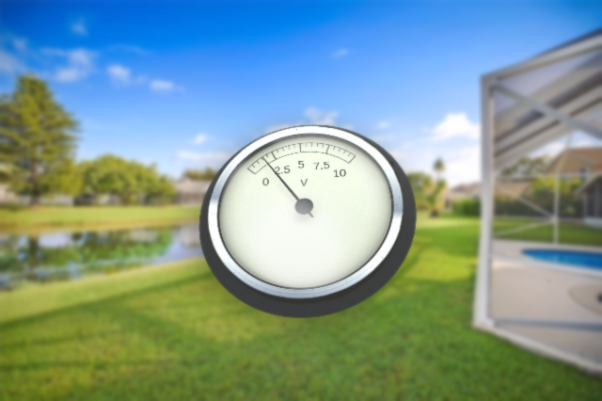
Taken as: {"value": 1.5, "unit": "V"}
